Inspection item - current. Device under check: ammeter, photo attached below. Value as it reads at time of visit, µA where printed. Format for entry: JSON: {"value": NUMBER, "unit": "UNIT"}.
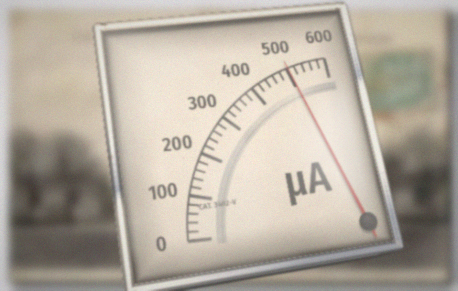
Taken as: {"value": 500, "unit": "µA"}
